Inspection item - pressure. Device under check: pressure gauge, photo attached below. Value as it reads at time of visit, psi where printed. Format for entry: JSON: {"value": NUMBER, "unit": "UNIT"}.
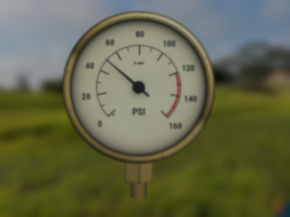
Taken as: {"value": 50, "unit": "psi"}
